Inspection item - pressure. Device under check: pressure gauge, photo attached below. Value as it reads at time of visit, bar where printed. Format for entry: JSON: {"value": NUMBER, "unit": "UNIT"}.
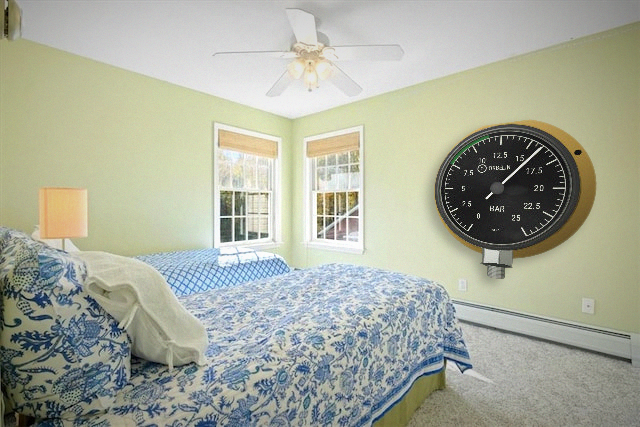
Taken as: {"value": 16, "unit": "bar"}
